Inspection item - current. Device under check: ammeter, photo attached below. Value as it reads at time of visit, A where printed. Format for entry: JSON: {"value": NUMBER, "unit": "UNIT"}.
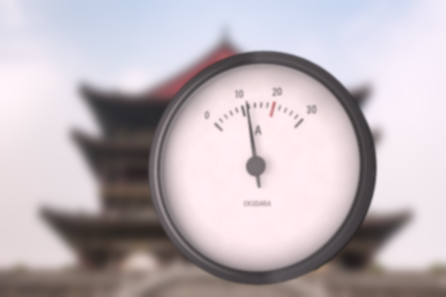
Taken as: {"value": 12, "unit": "A"}
